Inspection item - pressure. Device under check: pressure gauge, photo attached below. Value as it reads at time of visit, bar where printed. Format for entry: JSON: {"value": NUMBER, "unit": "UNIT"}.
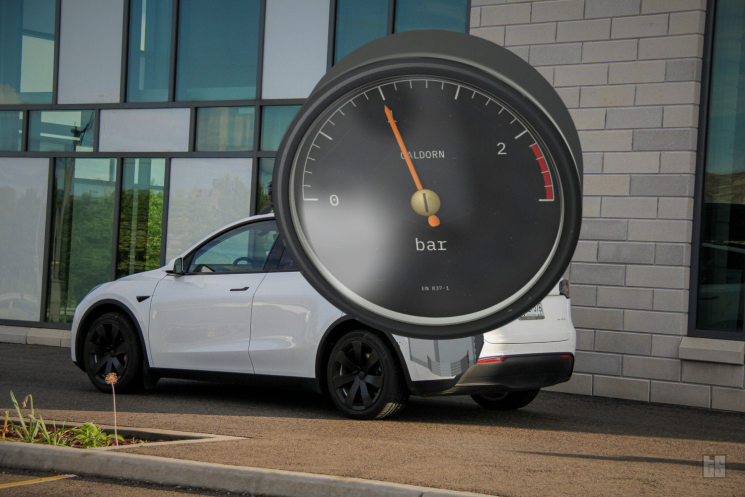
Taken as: {"value": 1, "unit": "bar"}
